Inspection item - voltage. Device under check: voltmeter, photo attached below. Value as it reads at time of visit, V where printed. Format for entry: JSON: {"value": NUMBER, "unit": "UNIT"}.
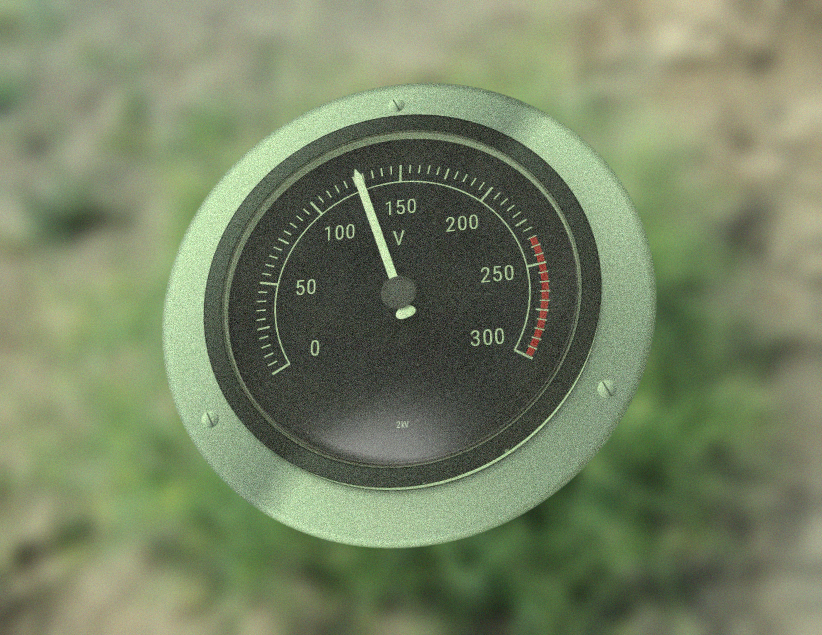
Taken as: {"value": 127.5, "unit": "V"}
